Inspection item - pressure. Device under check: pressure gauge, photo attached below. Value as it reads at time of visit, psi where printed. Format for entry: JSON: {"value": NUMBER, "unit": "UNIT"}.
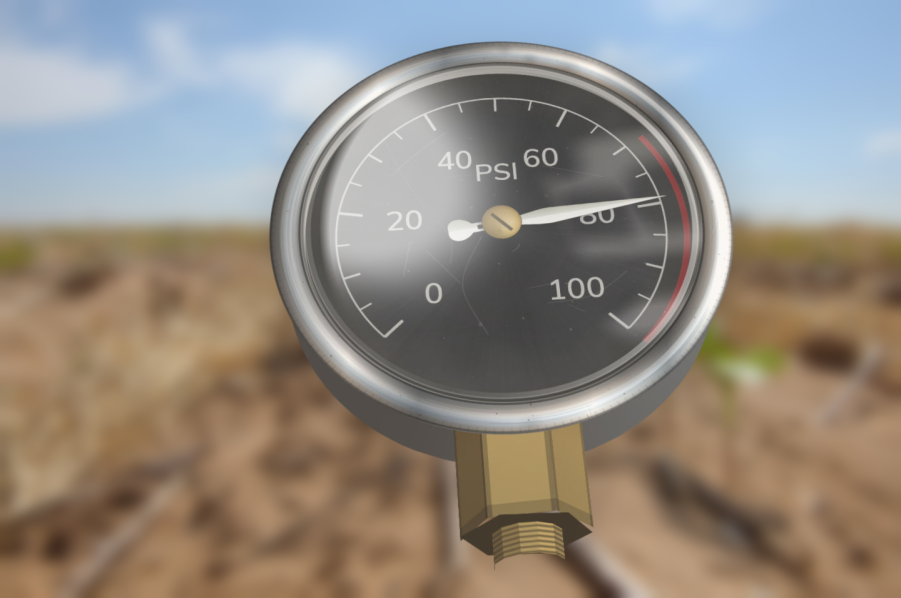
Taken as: {"value": 80, "unit": "psi"}
